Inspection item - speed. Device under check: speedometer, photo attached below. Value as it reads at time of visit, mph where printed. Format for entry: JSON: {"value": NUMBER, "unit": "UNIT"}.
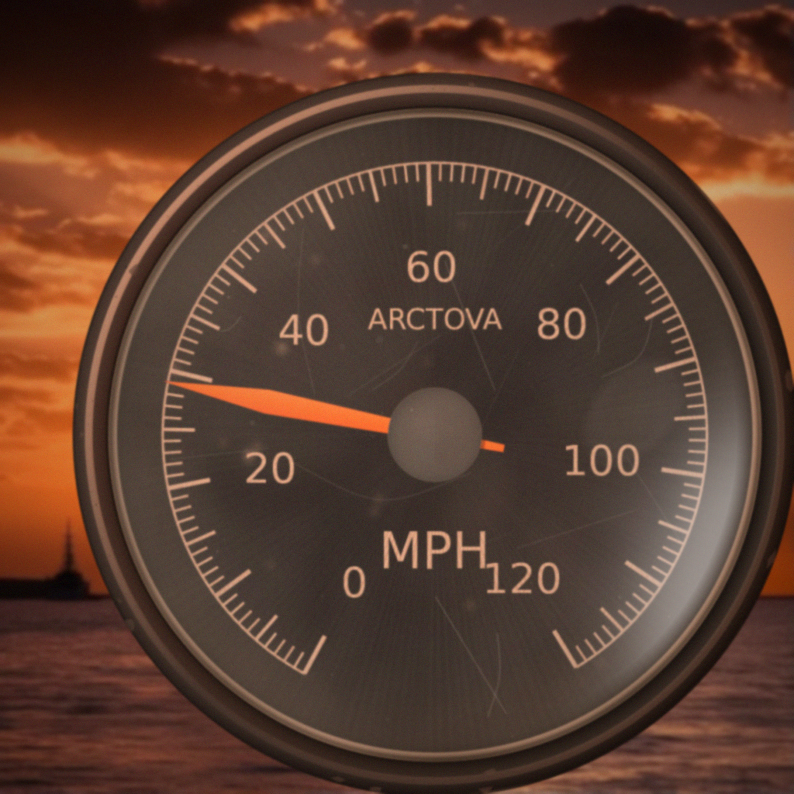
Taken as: {"value": 29, "unit": "mph"}
